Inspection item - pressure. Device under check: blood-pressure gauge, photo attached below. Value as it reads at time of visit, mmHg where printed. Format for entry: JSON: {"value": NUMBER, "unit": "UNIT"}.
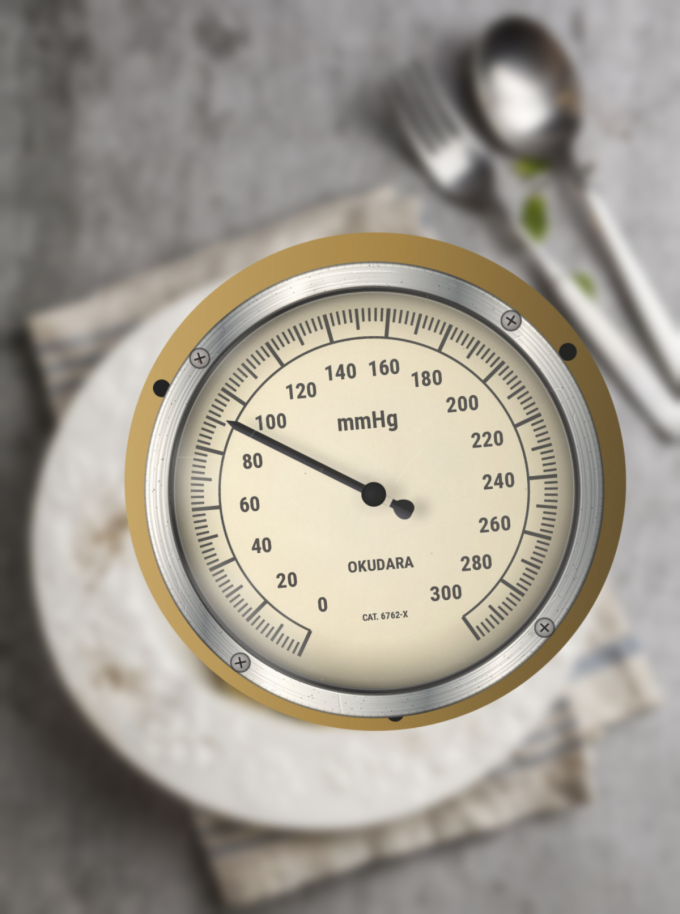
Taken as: {"value": 92, "unit": "mmHg"}
